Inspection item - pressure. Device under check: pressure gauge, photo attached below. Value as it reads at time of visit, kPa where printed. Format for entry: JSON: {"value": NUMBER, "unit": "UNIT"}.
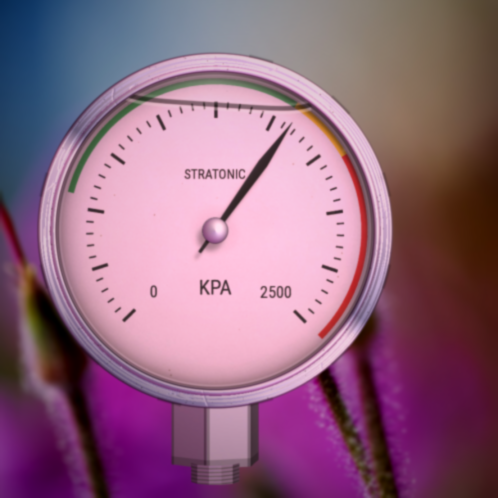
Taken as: {"value": 1575, "unit": "kPa"}
